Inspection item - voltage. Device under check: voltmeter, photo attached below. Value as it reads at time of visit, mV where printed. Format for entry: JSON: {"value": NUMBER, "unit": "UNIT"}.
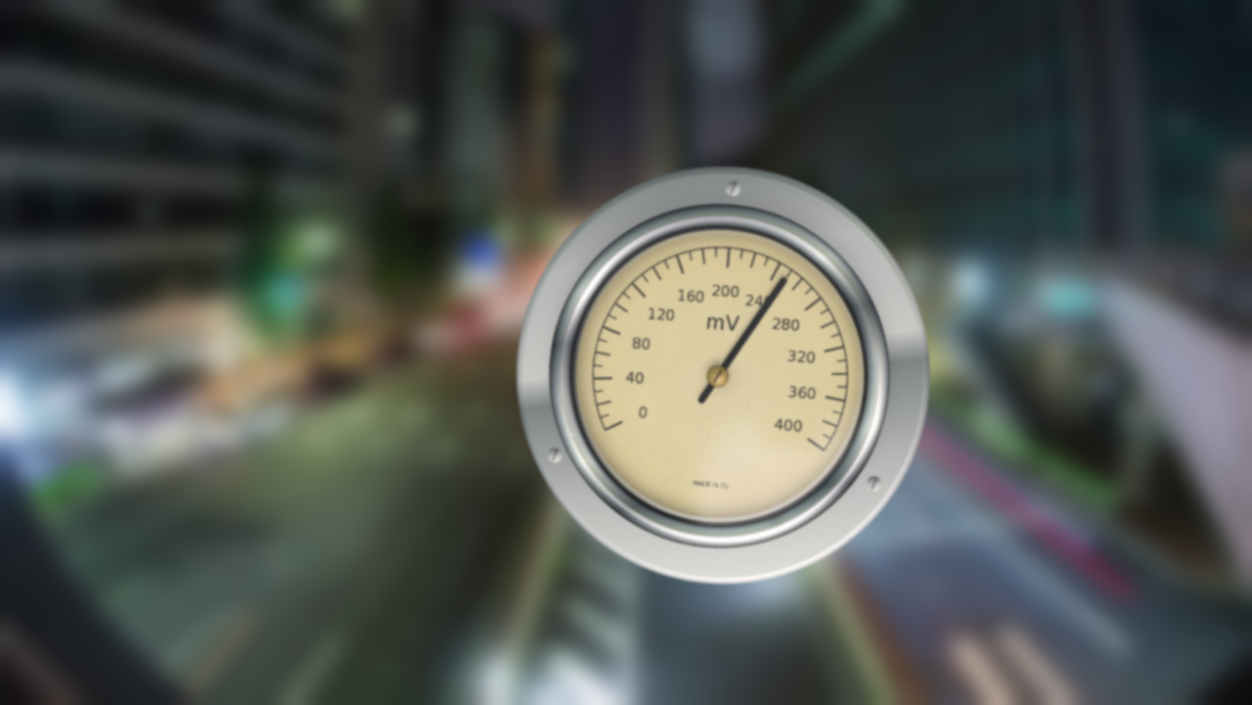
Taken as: {"value": 250, "unit": "mV"}
